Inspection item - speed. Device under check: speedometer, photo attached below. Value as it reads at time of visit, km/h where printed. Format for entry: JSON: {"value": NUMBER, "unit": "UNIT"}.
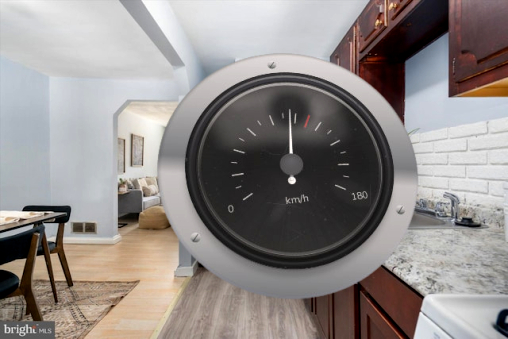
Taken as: {"value": 95, "unit": "km/h"}
